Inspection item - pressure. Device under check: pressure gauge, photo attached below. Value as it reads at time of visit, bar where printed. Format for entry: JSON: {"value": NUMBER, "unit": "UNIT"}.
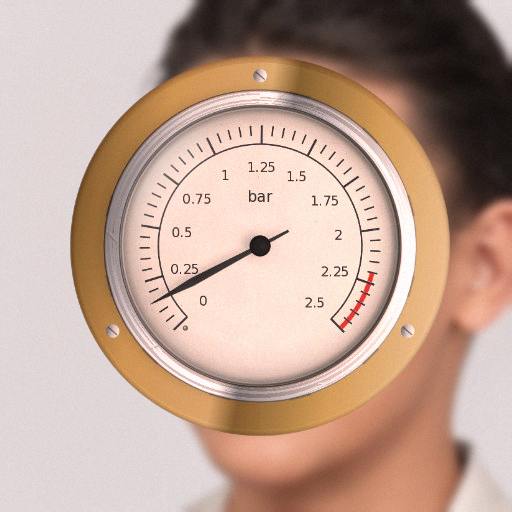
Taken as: {"value": 0.15, "unit": "bar"}
